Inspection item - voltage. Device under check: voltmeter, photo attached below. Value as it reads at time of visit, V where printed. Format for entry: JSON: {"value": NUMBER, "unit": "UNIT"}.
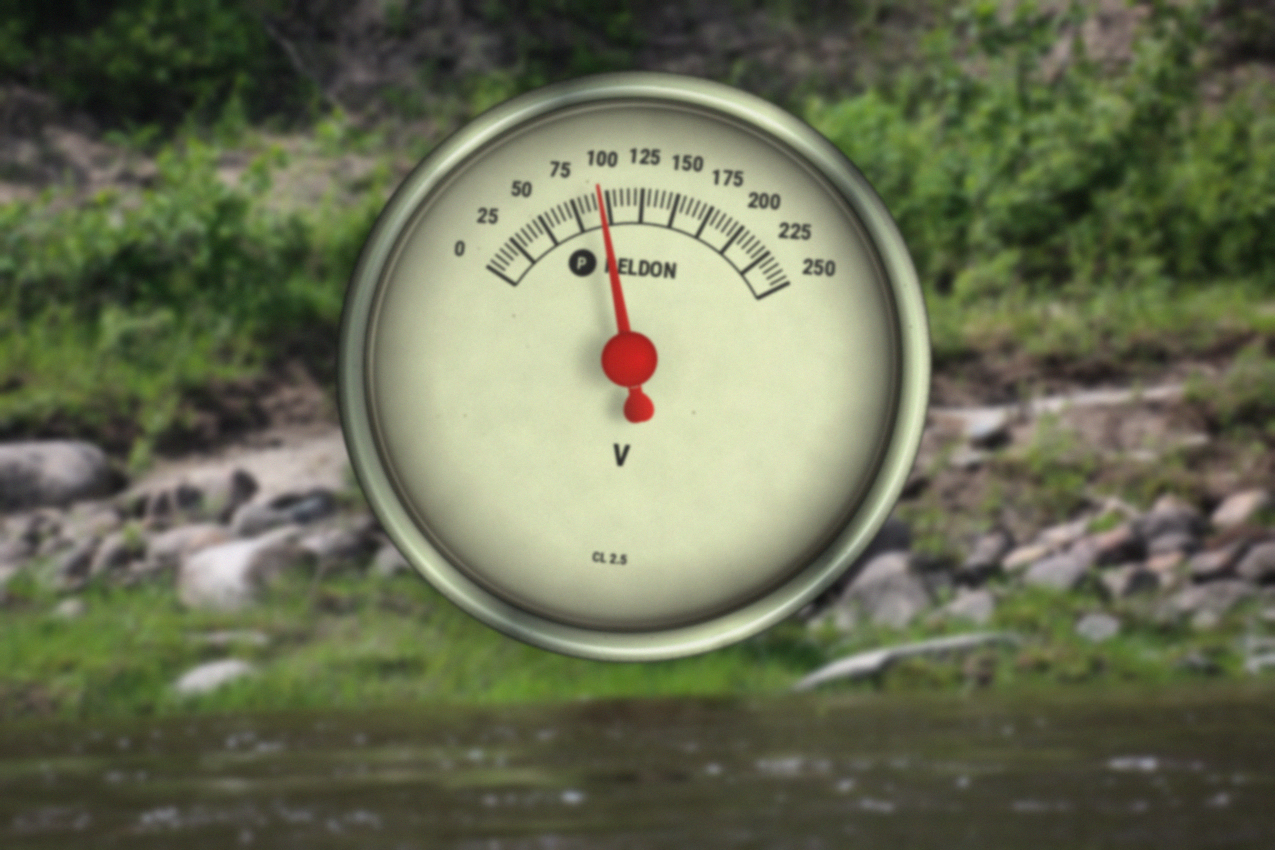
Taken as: {"value": 95, "unit": "V"}
